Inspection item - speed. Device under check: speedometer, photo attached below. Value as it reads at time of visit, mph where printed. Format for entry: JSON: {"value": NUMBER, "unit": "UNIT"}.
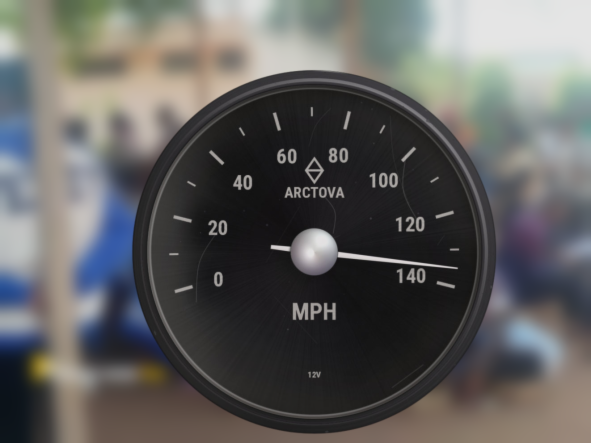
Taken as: {"value": 135, "unit": "mph"}
